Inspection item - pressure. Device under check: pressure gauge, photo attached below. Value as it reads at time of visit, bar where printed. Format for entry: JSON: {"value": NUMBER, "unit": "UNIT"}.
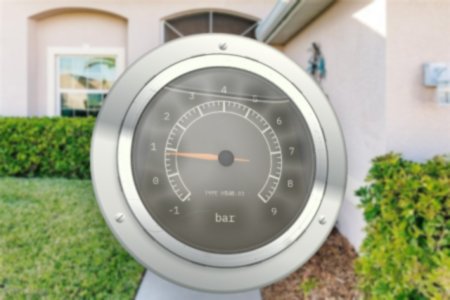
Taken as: {"value": 0.8, "unit": "bar"}
